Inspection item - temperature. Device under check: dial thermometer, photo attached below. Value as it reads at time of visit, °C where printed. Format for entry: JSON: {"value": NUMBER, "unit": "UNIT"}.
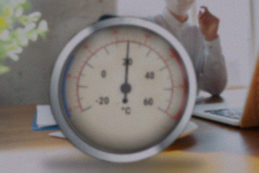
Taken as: {"value": 20, "unit": "°C"}
